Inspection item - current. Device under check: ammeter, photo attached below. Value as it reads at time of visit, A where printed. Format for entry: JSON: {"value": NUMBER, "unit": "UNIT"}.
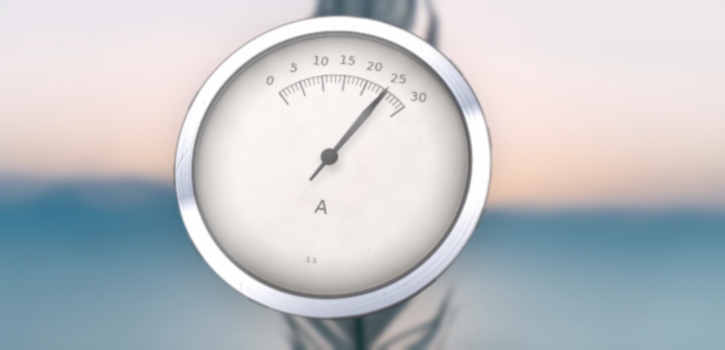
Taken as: {"value": 25, "unit": "A"}
